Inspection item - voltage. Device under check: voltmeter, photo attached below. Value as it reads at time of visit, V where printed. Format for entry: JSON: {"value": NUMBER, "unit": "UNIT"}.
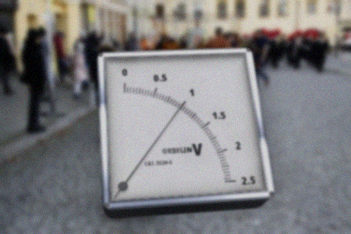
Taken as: {"value": 1, "unit": "V"}
